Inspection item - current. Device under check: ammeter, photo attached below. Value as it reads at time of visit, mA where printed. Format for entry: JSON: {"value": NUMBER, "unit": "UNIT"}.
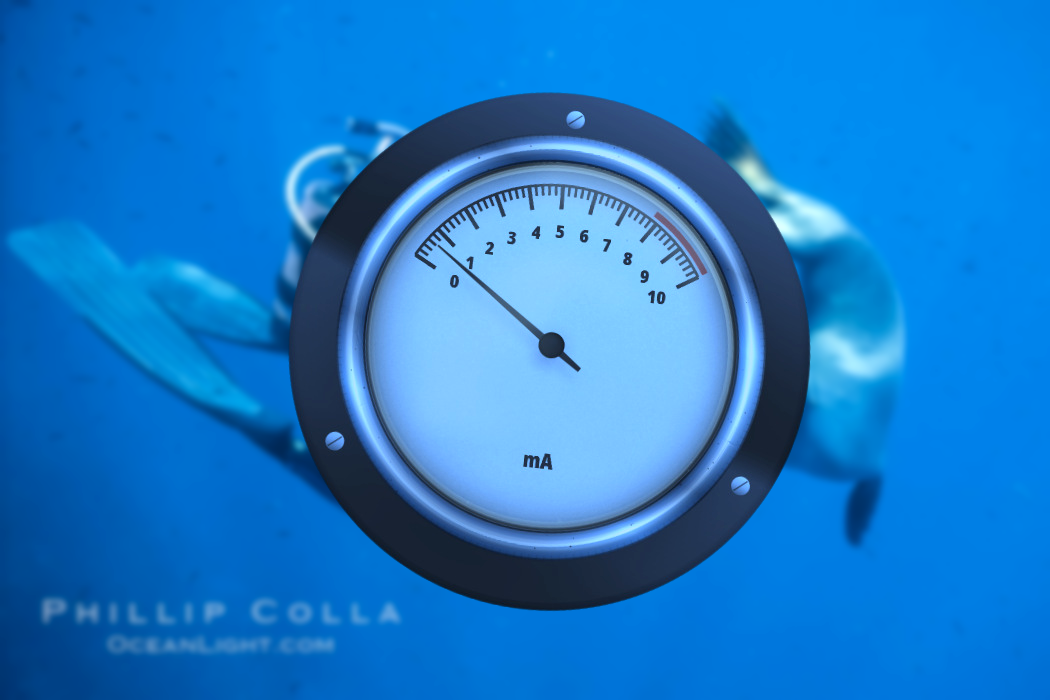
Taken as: {"value": 0.6, "unit": "mA"}
